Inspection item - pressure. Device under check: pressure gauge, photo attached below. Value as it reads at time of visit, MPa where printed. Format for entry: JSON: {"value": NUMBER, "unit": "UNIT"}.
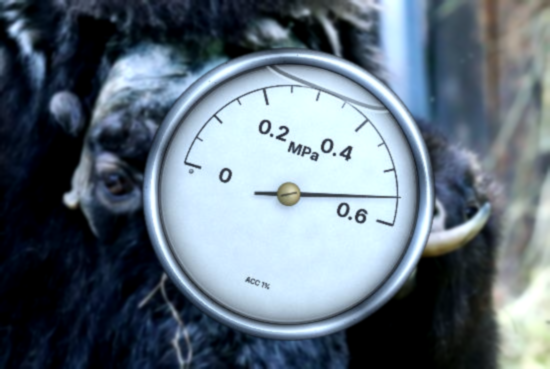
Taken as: {"value": 0.55, "unit": "MPa"}
